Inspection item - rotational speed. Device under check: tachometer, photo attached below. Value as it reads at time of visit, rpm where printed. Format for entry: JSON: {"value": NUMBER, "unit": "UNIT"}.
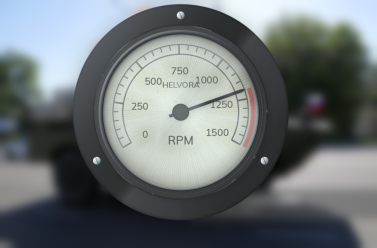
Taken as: {"value": 1200, "unit": "rpm"}
